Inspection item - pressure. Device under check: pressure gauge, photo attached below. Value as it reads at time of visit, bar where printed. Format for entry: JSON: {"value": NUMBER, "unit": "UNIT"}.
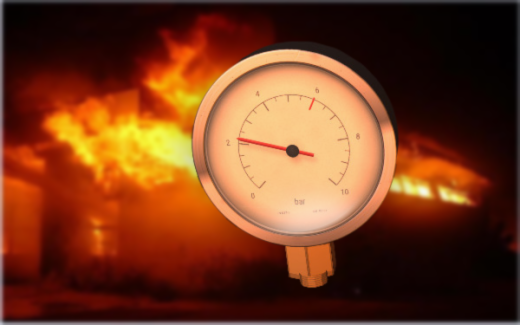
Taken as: {"value": 2.25, "unit": "bar"}
